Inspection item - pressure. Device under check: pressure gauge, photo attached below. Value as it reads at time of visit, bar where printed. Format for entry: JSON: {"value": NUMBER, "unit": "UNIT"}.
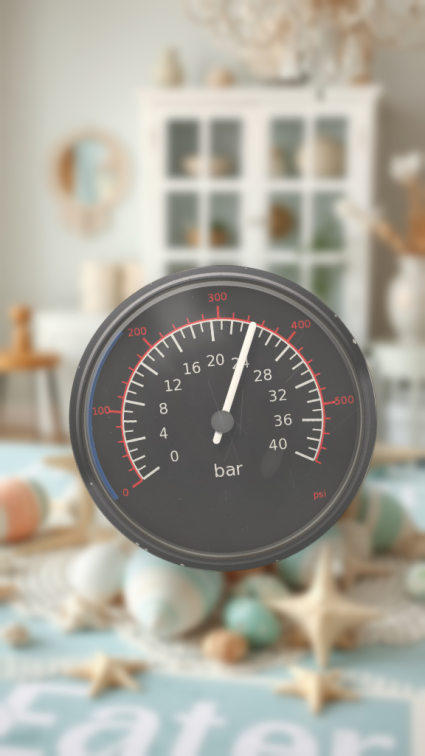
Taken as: {"value": 24, "unit": "bar"}
